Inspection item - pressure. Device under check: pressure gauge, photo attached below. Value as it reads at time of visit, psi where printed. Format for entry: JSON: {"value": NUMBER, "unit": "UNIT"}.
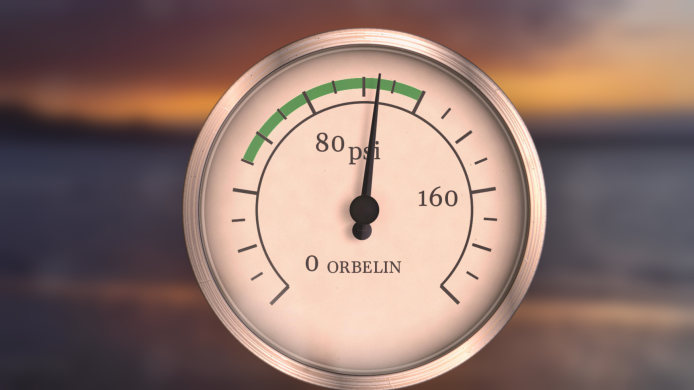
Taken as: {"value": 105, "unit": "psi"}
